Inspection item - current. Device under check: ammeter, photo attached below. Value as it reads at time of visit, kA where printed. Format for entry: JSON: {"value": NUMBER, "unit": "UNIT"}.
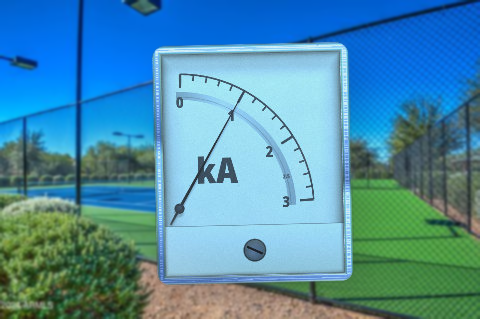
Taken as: {"value": 1, "unit": "kA"}
